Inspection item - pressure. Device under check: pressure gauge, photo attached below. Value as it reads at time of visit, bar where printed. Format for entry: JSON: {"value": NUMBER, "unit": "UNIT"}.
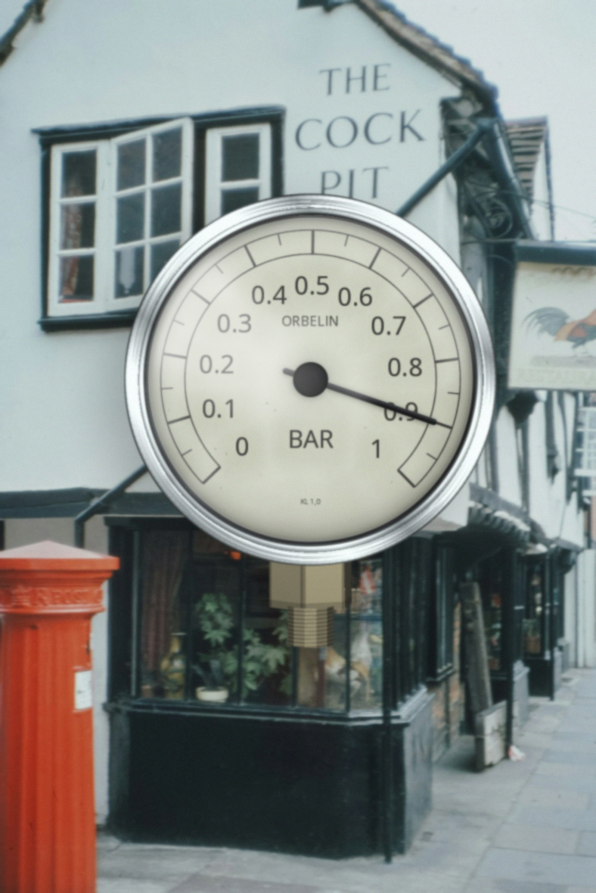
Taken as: {"value": 0.9, "unit": "bar"}
